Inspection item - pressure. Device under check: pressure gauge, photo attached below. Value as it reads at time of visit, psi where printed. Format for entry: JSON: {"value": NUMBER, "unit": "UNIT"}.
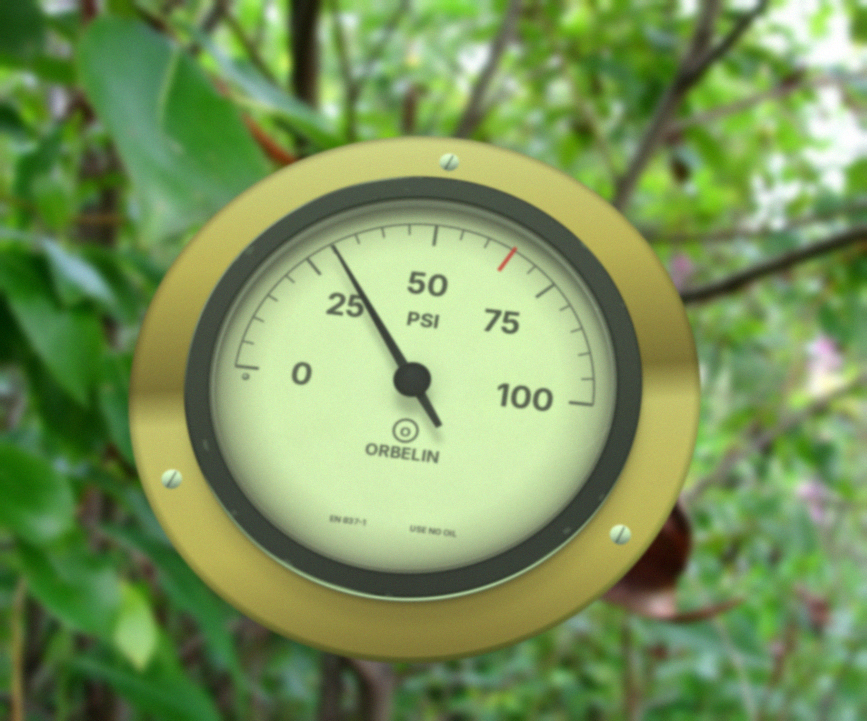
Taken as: {"value": 30, "unit": "psi"}
